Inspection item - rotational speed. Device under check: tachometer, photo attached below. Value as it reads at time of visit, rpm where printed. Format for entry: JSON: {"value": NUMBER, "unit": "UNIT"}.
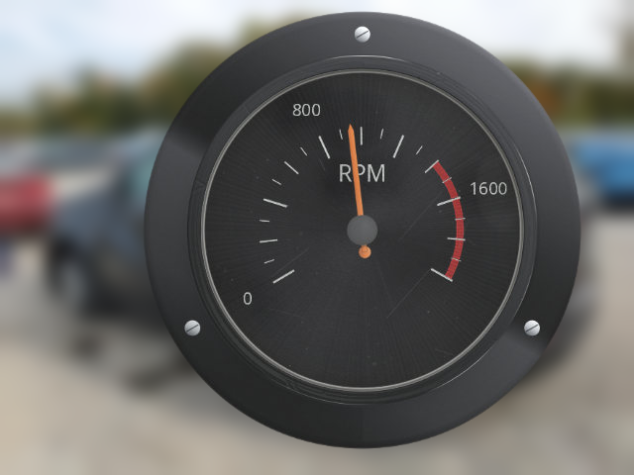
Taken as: {"value": 950, "unit": "rpm"}
